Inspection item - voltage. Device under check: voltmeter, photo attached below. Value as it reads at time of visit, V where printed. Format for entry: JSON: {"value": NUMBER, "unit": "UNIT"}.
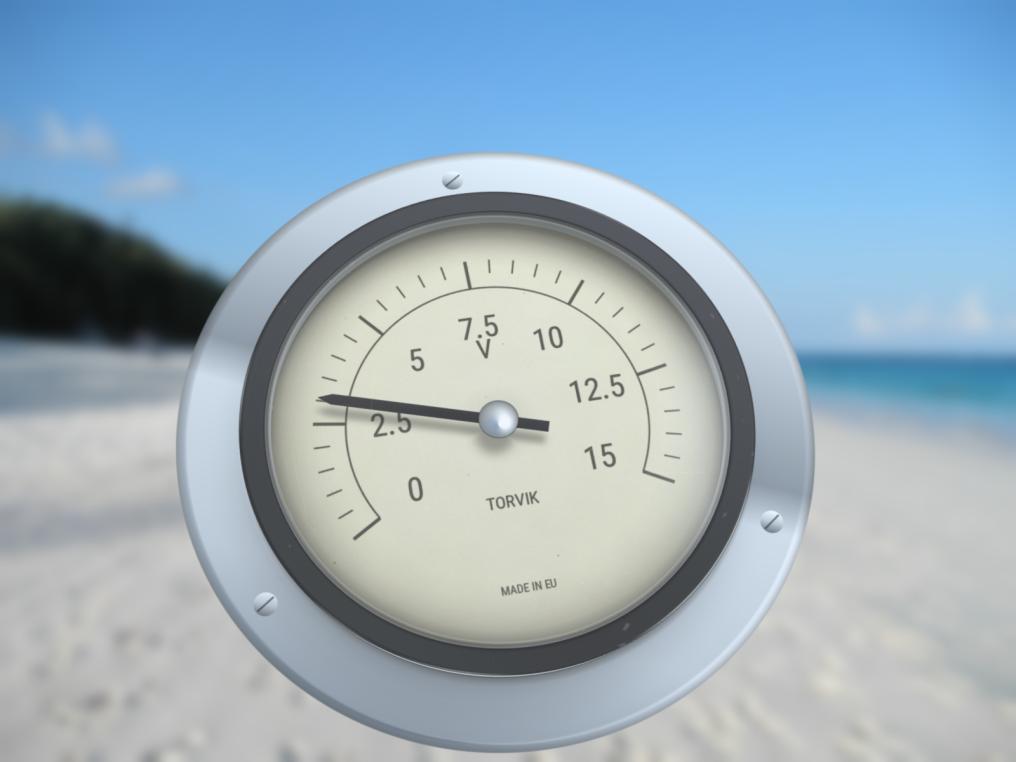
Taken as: {"value": 3, "unit": "V"}
